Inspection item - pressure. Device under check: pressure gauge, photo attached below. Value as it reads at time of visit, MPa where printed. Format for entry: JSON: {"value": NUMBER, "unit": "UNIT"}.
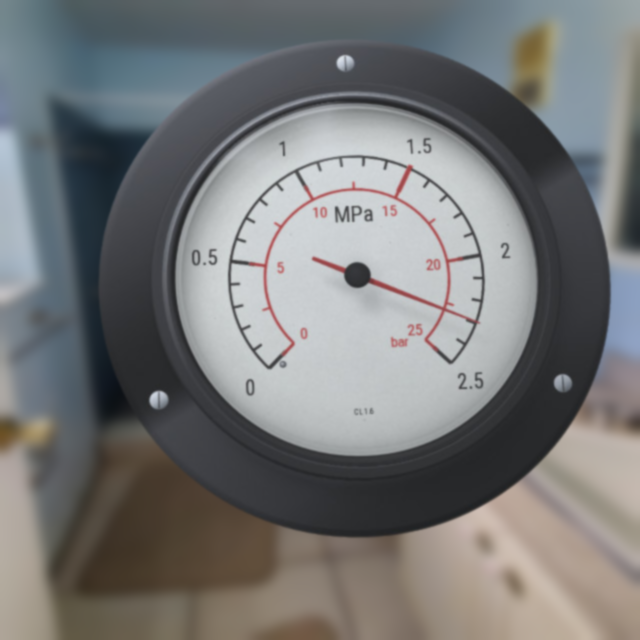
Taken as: {"value": 2.3, "unit": "MPa"}
